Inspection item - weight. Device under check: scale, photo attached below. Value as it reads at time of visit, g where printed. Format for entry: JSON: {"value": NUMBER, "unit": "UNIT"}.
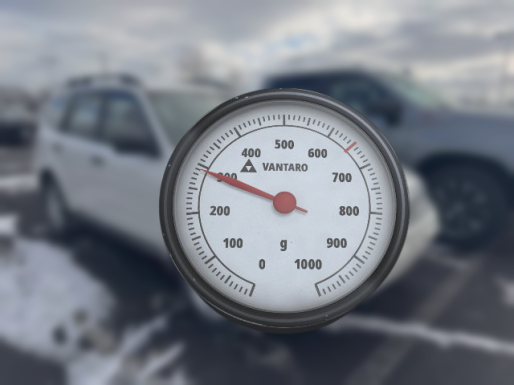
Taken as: {"value": 290, "unit": "g"}
